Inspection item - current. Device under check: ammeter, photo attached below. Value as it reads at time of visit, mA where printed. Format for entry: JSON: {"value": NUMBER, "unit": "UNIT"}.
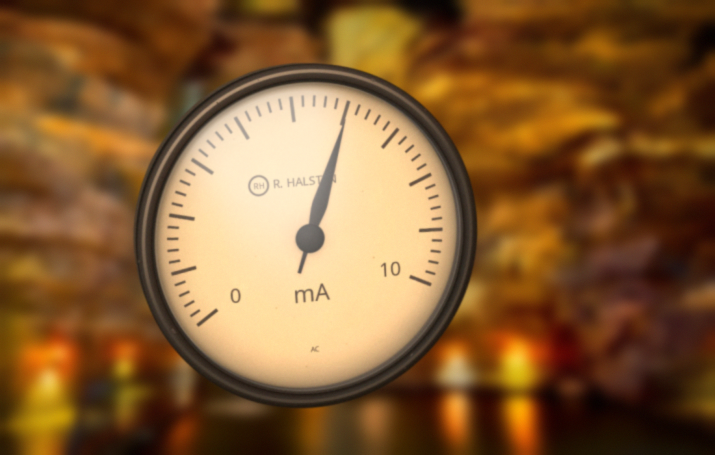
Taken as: {"value": 6, "unit": "mA"}
